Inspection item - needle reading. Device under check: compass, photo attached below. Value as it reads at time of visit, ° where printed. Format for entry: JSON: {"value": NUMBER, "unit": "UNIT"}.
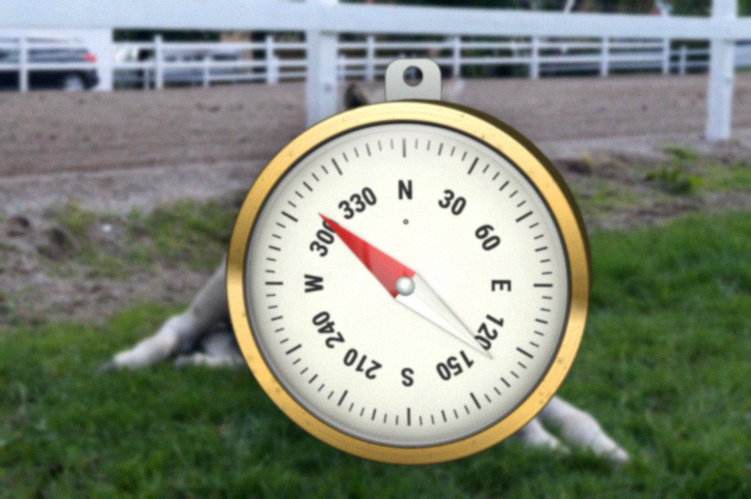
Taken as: {"value": 310, "unit": "°"}
